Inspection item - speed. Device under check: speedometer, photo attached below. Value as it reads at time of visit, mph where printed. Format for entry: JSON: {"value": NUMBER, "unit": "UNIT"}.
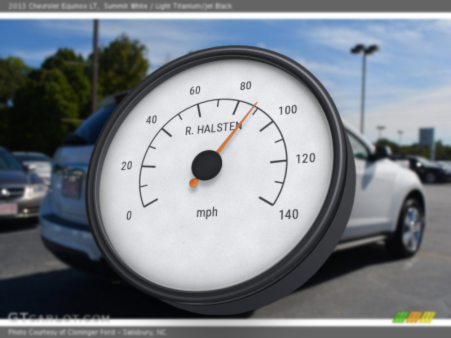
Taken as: {"value": 90, "unit": "mph"}
